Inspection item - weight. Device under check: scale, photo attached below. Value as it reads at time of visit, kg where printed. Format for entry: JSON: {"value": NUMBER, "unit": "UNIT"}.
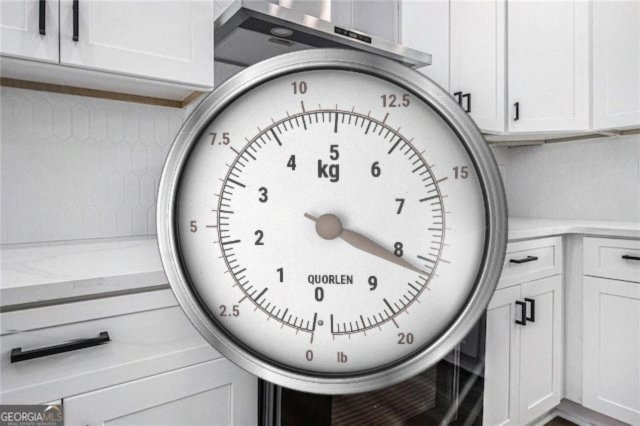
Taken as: {"value": 8.2, "unit": "kg"}
